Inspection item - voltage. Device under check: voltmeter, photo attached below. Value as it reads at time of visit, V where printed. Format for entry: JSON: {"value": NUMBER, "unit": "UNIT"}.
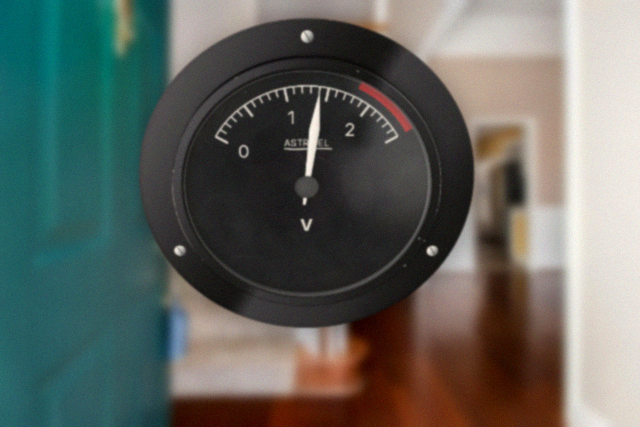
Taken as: {"value": 1.4, "unit": "V"}
